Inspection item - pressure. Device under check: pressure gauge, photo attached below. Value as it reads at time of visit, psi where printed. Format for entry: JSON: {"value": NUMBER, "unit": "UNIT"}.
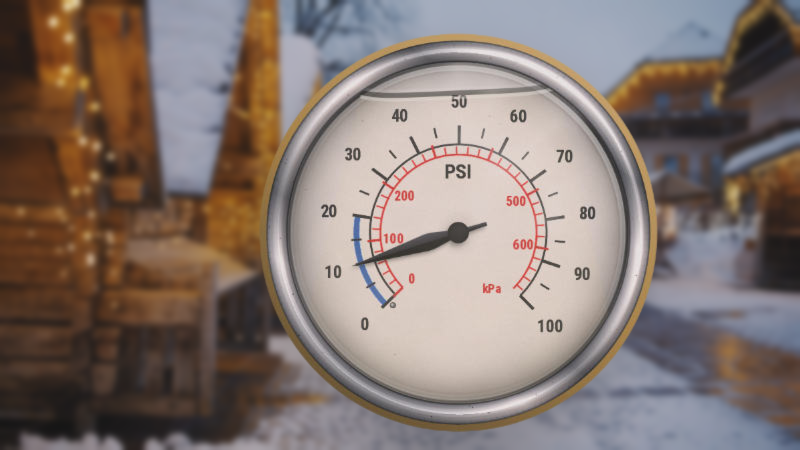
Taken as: {"value": 10, "unit": "psi"}
